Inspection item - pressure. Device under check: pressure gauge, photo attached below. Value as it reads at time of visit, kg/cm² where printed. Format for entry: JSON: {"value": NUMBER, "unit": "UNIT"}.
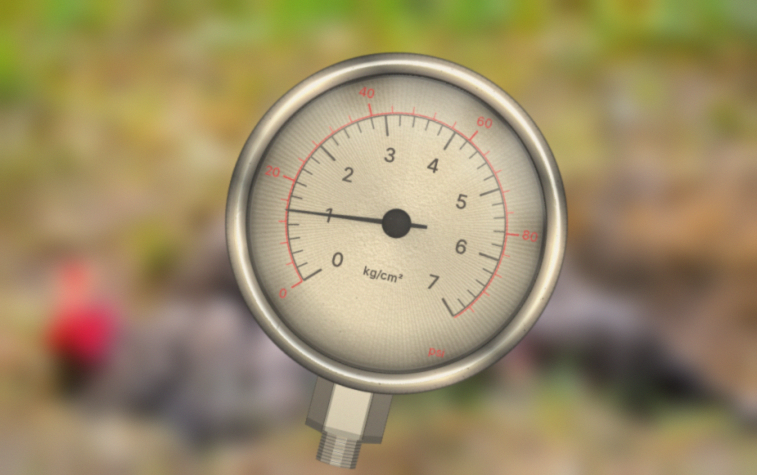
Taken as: {"value": 1, "unit": "kg/cm²"}
